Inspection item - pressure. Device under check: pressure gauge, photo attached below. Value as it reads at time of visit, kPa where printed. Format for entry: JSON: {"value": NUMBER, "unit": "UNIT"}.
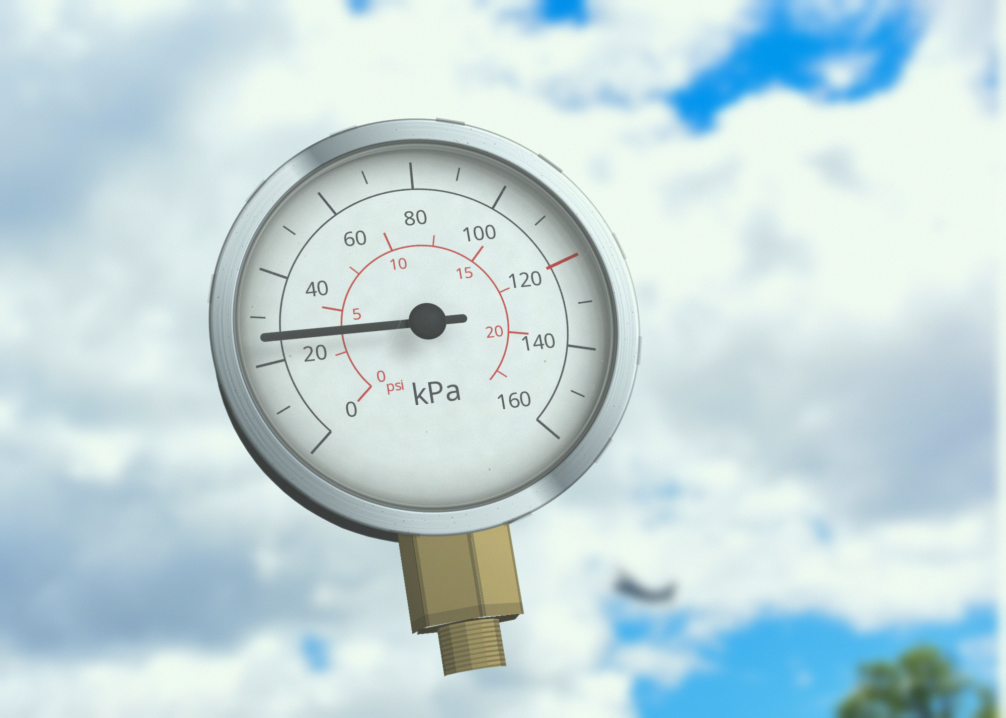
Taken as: {"value": 25, "unit": "kPa"}
